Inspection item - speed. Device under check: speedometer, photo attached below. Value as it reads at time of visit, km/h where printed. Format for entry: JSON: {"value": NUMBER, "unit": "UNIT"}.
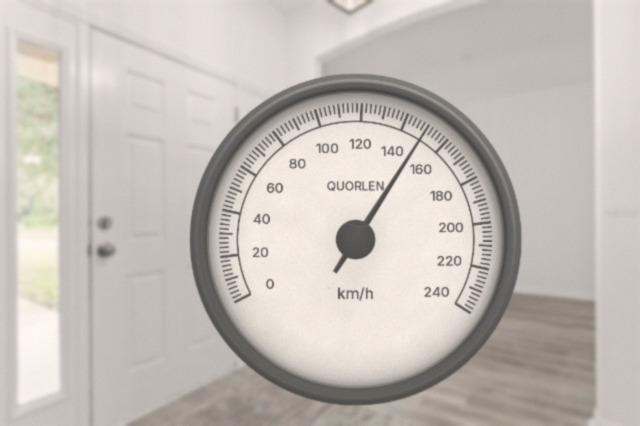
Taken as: {"value": 150, "unit": "km/h"}
